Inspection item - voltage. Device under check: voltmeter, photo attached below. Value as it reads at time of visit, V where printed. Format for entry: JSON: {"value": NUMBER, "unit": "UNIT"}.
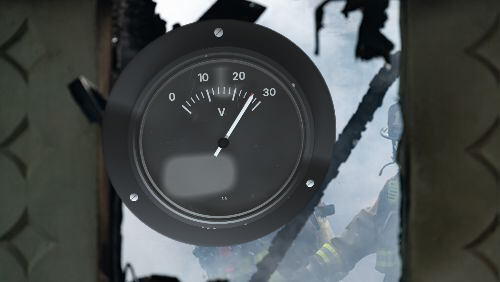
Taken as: {"value": 26, "unit": "V"}
